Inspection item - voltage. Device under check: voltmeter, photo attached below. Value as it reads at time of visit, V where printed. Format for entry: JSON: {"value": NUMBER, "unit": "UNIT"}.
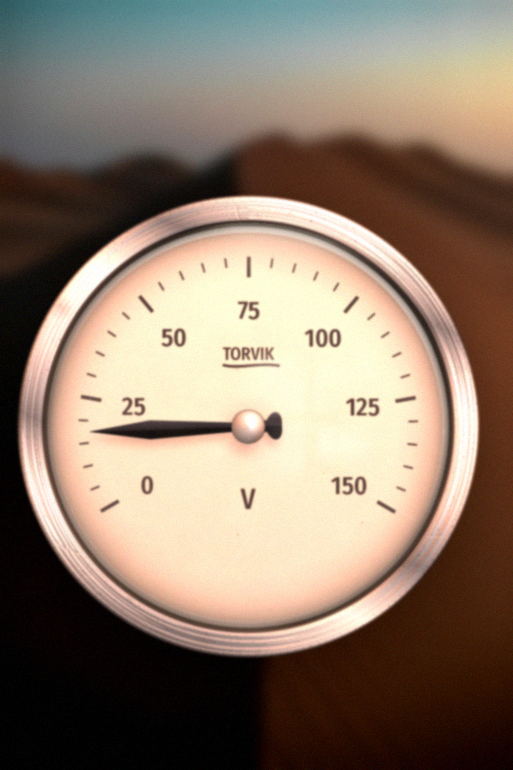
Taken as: {"value": 17.5, "unit": "V"}
